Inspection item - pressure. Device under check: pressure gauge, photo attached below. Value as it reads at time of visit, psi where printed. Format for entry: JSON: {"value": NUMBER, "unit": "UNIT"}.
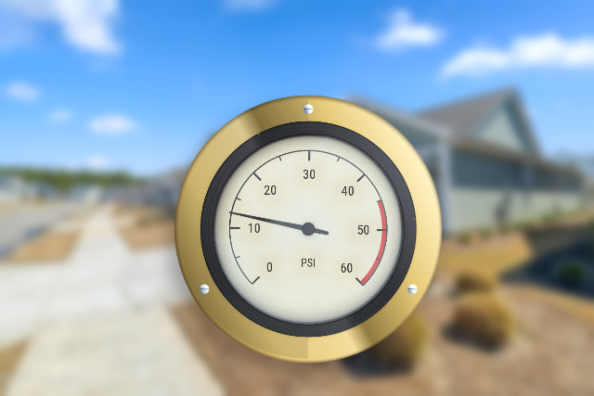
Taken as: {"value": 12.5, "unit": "psi"}
